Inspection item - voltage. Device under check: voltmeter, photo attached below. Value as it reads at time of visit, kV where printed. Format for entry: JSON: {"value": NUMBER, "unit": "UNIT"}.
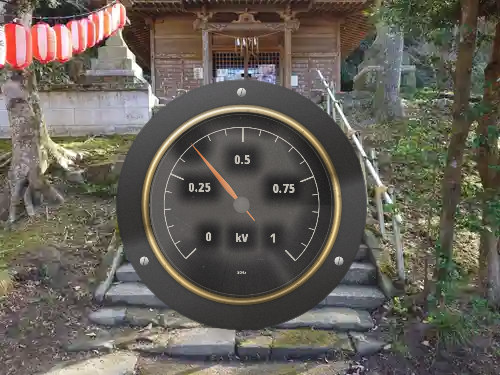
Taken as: {"value": 0.35, "unit": "kV"}
